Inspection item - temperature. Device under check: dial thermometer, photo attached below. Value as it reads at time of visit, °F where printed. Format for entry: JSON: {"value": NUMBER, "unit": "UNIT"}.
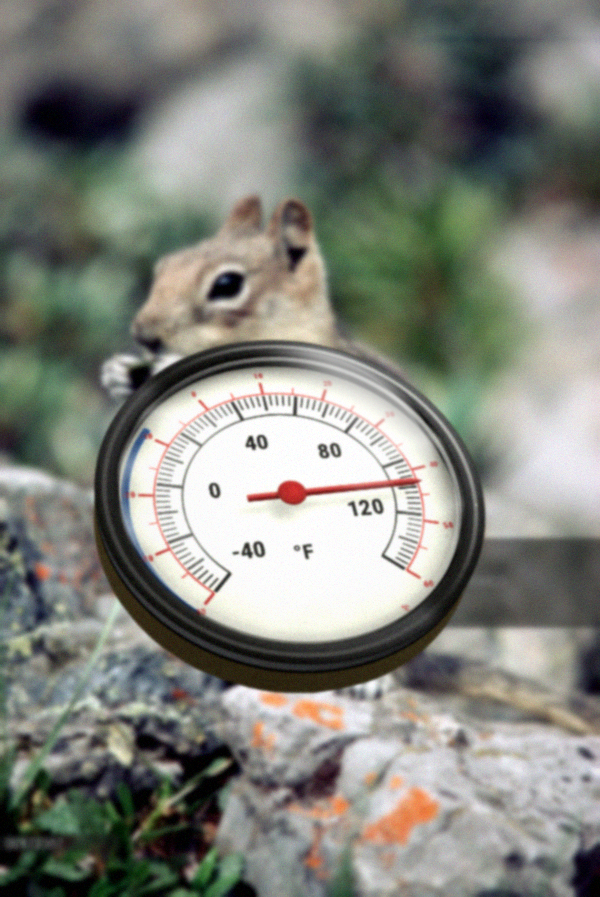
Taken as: {"value": 110, "unit": "°F"}
